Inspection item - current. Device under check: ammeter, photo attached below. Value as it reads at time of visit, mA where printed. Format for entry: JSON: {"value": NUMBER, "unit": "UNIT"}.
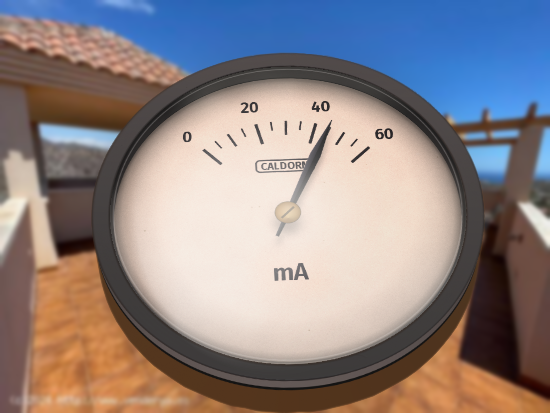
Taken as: {"value": 45, "unit": "mA"}
